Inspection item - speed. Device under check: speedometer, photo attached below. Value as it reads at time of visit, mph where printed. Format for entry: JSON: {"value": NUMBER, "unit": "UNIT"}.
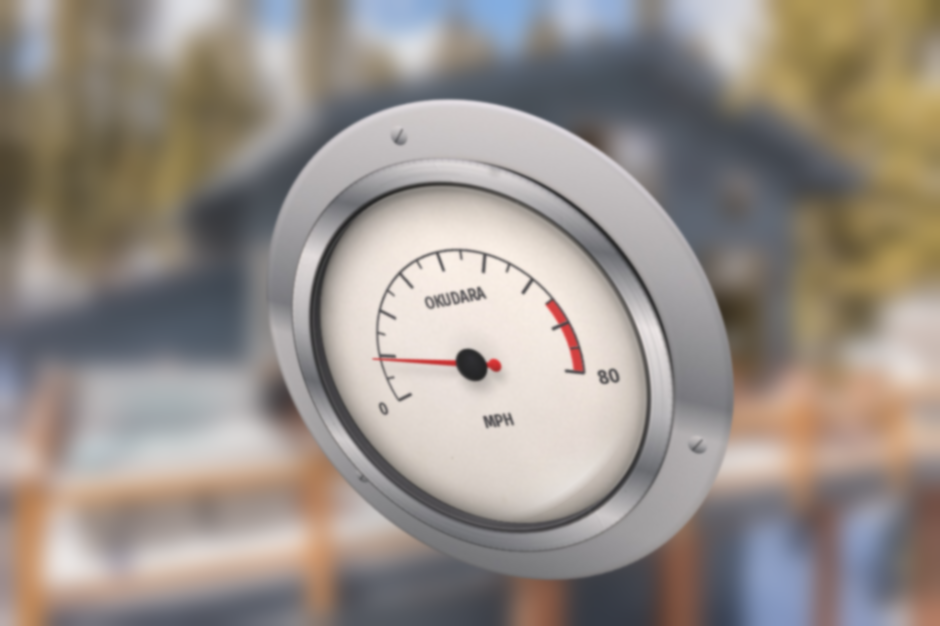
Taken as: {"value": 10, "unit": "mph"}
